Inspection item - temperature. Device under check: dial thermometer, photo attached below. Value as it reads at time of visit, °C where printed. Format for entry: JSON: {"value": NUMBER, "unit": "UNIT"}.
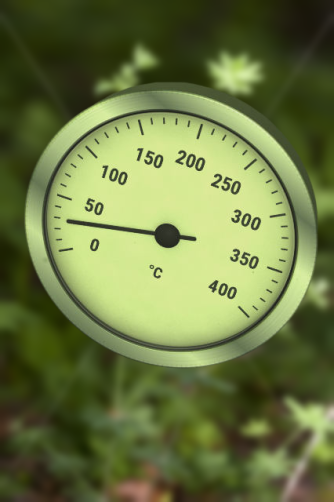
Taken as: {"value": 30, "unit": "°C"}
